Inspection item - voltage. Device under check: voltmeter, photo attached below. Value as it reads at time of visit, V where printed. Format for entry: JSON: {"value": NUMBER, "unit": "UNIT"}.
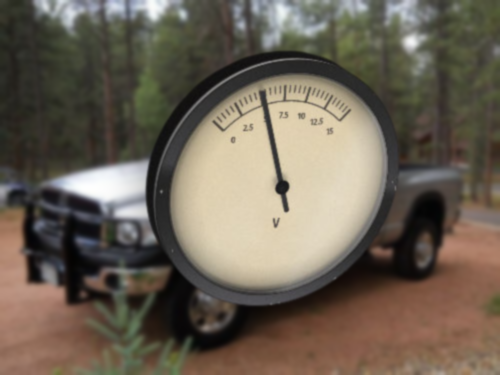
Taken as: {"value": 5, "unit": "V"}
